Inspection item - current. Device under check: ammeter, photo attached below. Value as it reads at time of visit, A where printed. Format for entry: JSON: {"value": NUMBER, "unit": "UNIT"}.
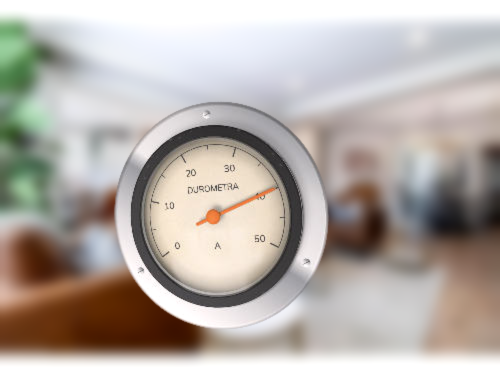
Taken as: {"value": 40, "unit": "A"}
